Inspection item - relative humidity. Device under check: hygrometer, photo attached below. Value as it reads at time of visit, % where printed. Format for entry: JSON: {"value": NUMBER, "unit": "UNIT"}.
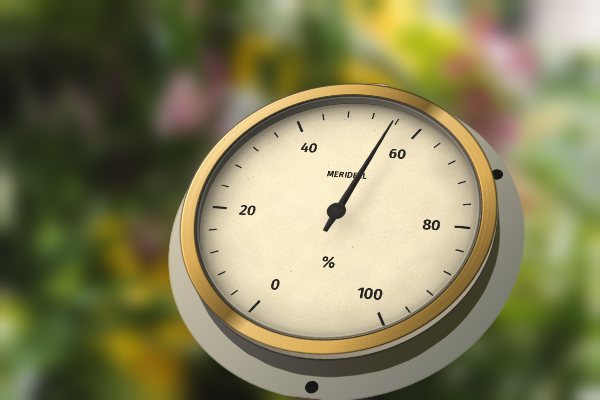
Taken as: {"value": 56, "unit": "%"}
